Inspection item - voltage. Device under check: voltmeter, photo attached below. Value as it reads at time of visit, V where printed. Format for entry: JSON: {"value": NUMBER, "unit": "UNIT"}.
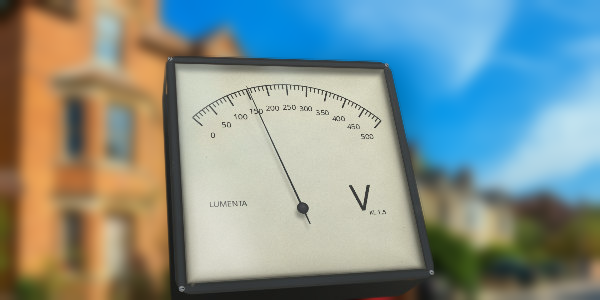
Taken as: {"value": 150, "unit": "V"}
